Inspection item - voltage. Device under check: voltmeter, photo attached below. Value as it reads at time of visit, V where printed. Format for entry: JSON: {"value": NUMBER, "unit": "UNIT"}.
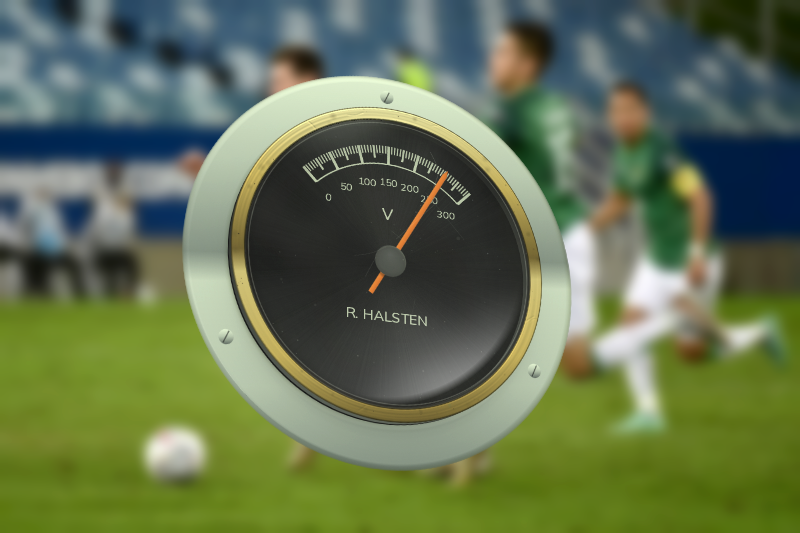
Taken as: {"value": 250, "unit": "V"}
